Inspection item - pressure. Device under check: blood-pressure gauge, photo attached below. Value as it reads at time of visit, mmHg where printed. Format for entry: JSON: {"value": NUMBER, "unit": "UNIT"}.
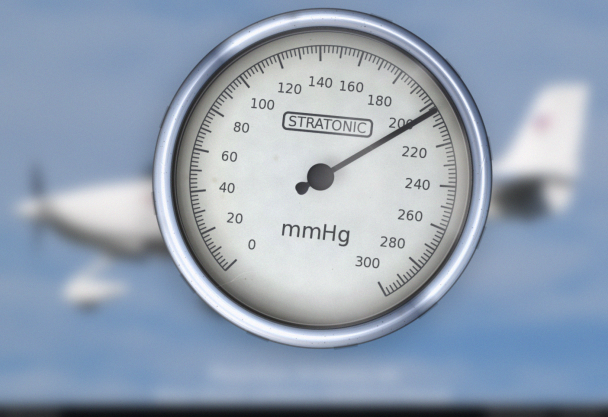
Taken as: {"value": 204, "unit": "mmHg"}
